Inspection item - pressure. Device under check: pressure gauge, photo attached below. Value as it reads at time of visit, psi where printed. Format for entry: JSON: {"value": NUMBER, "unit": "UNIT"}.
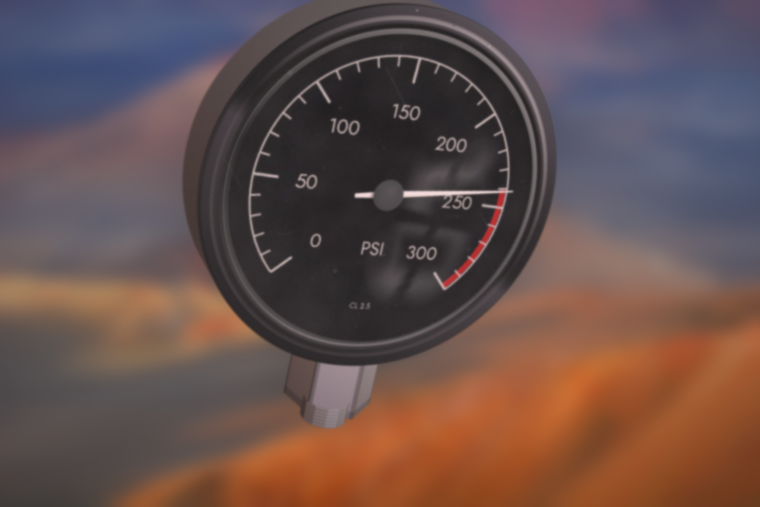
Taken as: {"value": 240, "unit": "psi"}
